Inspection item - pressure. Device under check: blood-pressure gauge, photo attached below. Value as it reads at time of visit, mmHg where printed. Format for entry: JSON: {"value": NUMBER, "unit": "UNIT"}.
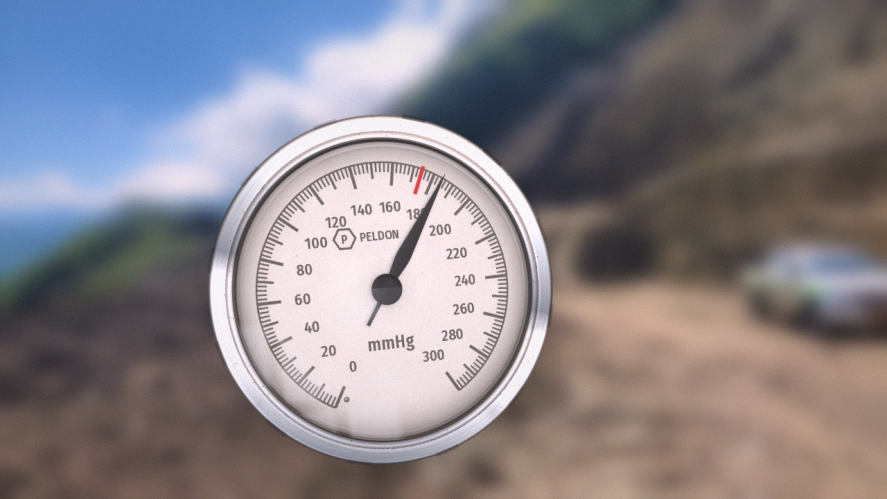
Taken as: {"value": 184, "unit": "mmHg"}
